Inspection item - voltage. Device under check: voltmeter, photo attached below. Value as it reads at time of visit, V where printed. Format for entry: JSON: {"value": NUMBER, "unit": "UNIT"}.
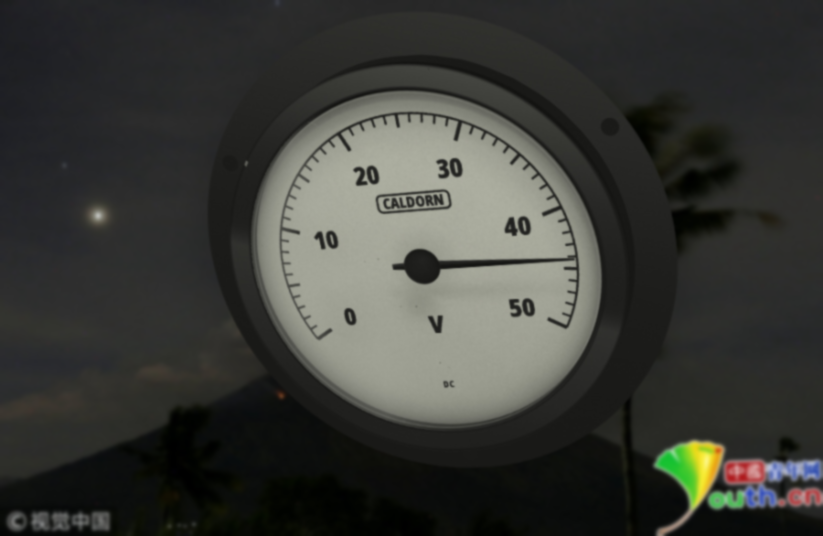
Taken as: {"value": 44, "unit": "V"}
